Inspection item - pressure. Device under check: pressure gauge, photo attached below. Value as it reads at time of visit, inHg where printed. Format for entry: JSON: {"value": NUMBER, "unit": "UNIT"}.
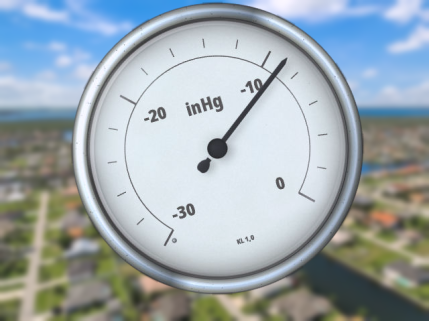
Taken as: {"value": -9, "unit": "inHg"}
